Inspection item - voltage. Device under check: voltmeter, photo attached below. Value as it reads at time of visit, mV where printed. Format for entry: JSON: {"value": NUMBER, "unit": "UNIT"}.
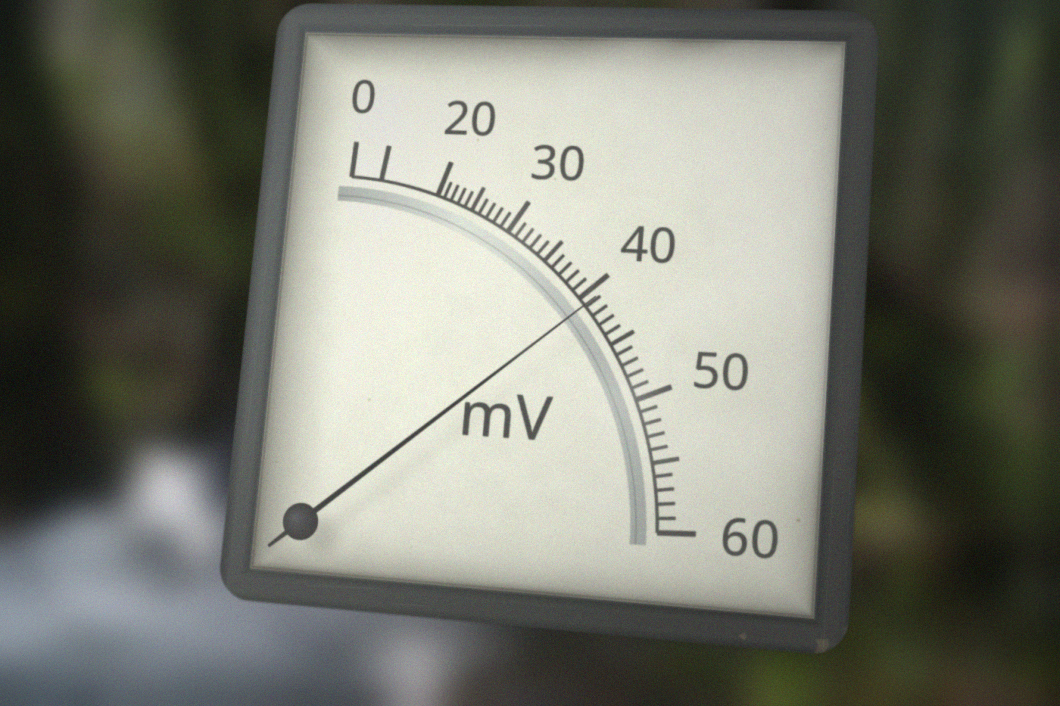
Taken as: {"value": 41, "unit": "mV"}
